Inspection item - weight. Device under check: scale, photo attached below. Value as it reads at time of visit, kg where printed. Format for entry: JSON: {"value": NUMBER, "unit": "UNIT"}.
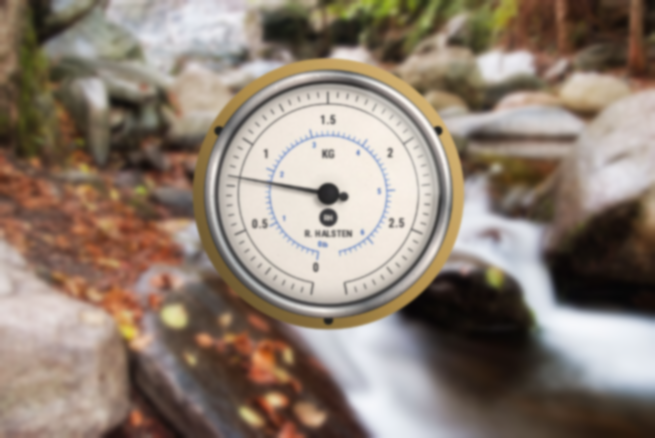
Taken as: {"value": 0.8, "unit": "kg"}
